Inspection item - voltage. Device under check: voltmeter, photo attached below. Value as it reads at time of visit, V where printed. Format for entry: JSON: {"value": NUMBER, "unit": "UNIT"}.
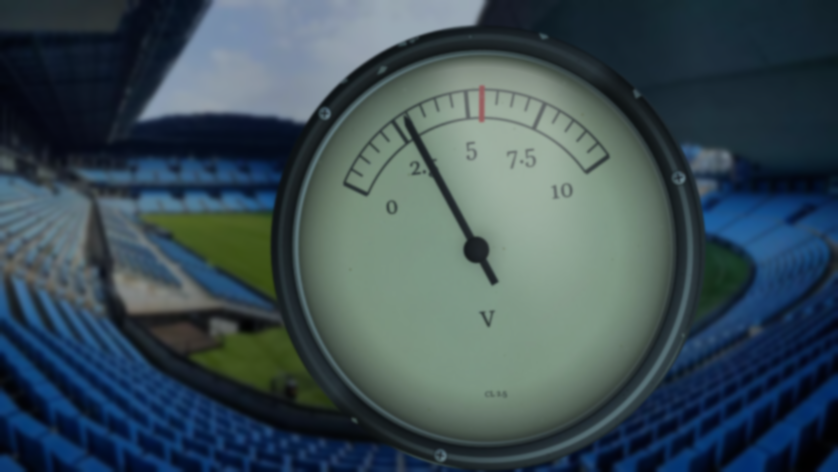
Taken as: {"value": 3, "unit": "V"}
